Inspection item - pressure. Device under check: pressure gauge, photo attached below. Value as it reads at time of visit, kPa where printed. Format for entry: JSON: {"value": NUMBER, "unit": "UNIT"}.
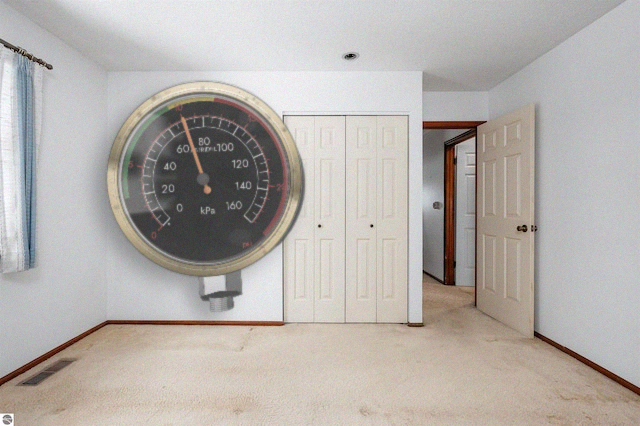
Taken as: {"value": 70, "unit": "kPa"}
